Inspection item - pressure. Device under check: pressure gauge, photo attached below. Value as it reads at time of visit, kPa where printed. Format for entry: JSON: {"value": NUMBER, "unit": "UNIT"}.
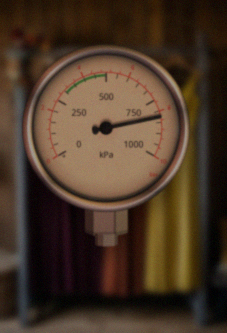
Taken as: {"value": 825, "unit": "kPa"}
